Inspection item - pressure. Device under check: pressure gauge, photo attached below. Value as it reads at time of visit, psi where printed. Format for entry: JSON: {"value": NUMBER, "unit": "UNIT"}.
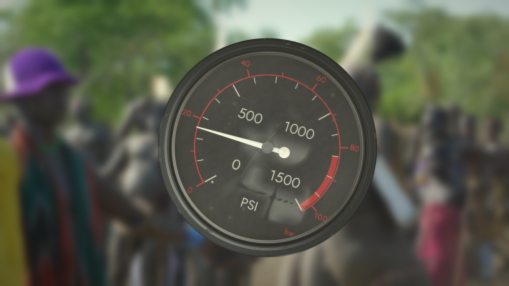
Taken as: {"value": 250, "unit": "psi"}
